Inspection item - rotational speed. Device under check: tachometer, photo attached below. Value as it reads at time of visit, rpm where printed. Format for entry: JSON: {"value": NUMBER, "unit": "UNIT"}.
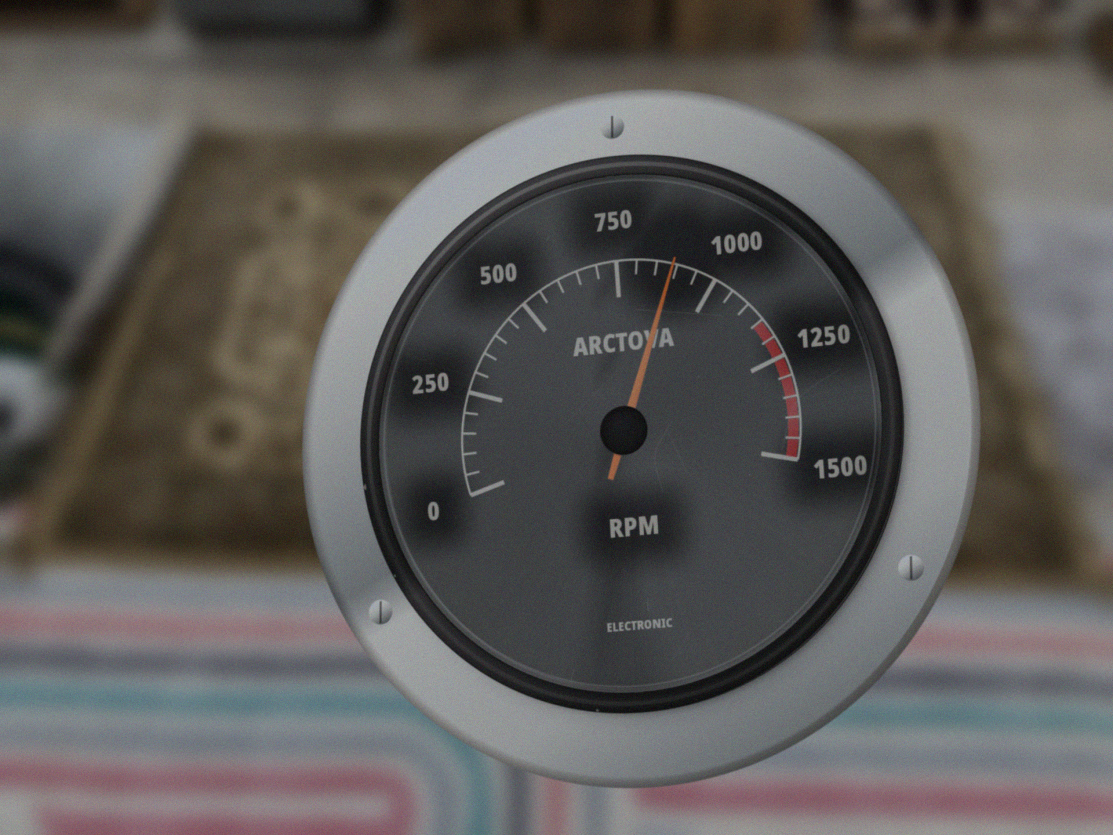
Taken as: {"value": 900, "unit": "rpm"}
